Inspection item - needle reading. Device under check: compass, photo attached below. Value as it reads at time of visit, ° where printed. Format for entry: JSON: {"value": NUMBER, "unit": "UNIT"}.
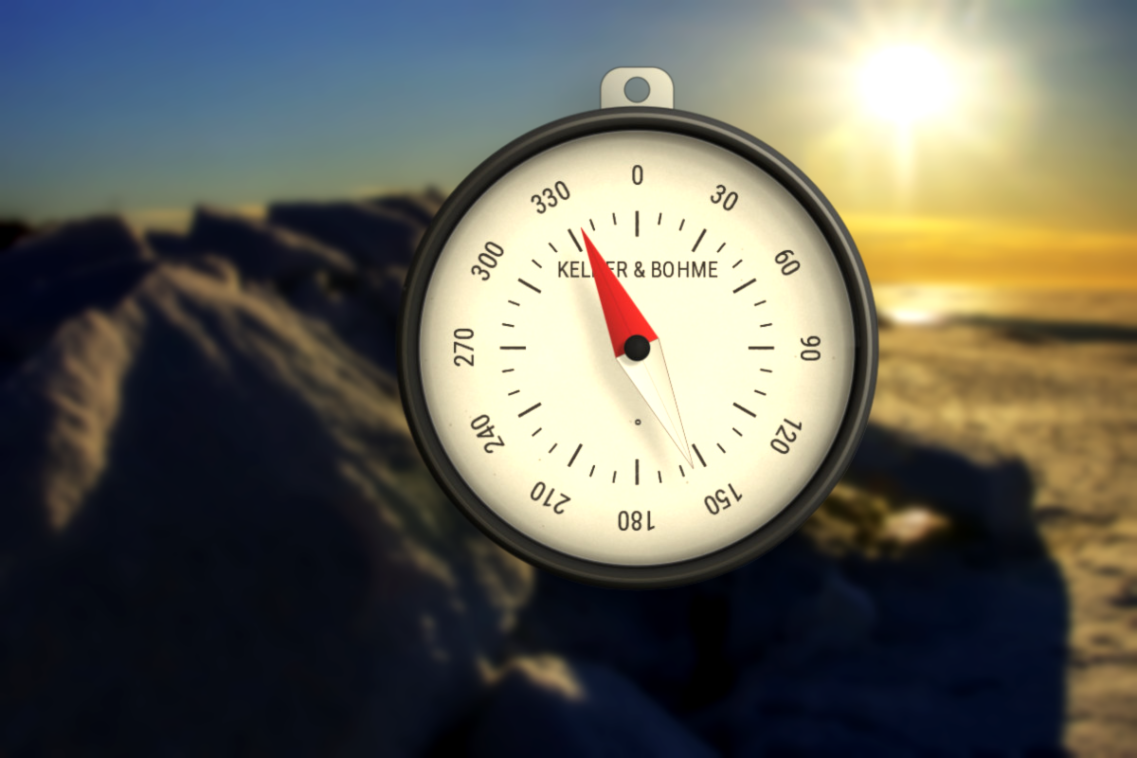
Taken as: {"value": 335, "unit": "°"}
